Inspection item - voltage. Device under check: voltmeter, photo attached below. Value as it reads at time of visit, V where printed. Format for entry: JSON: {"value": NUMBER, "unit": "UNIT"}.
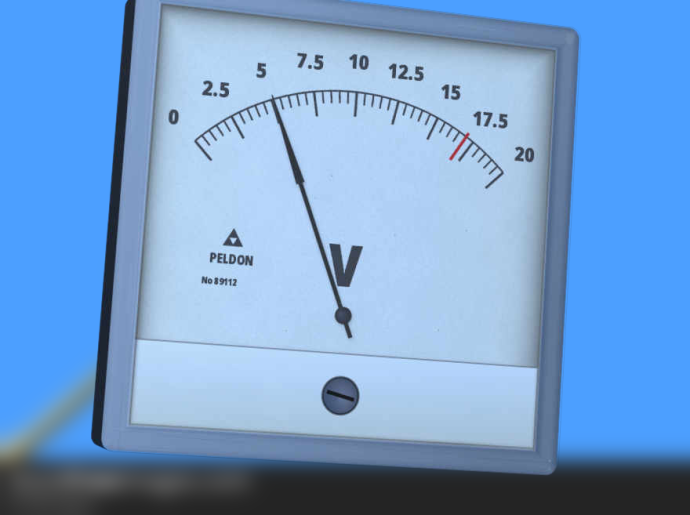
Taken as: {"value": 5, "unit": "V"}
